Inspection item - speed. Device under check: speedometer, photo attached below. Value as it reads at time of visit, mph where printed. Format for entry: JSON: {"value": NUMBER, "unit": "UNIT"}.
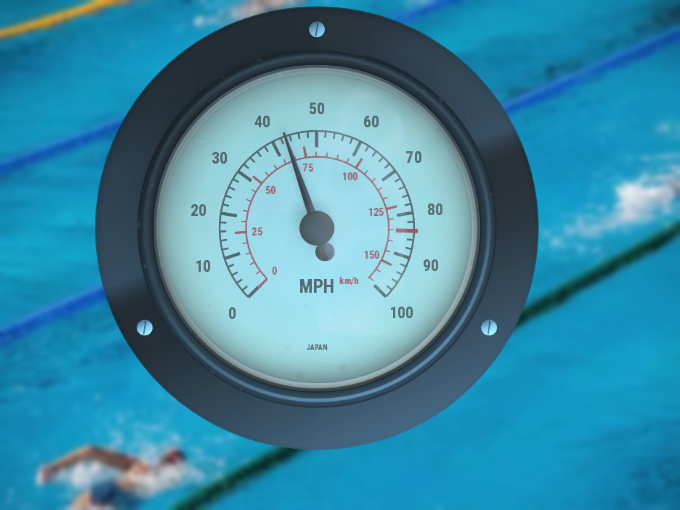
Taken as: {"value": 43, "unit": "mph"}
